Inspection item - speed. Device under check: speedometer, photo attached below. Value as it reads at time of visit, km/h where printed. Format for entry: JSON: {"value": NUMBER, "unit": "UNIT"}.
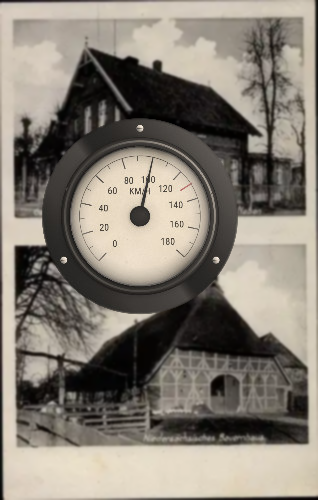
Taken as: {"value": 100, "unit": "km/h"}
